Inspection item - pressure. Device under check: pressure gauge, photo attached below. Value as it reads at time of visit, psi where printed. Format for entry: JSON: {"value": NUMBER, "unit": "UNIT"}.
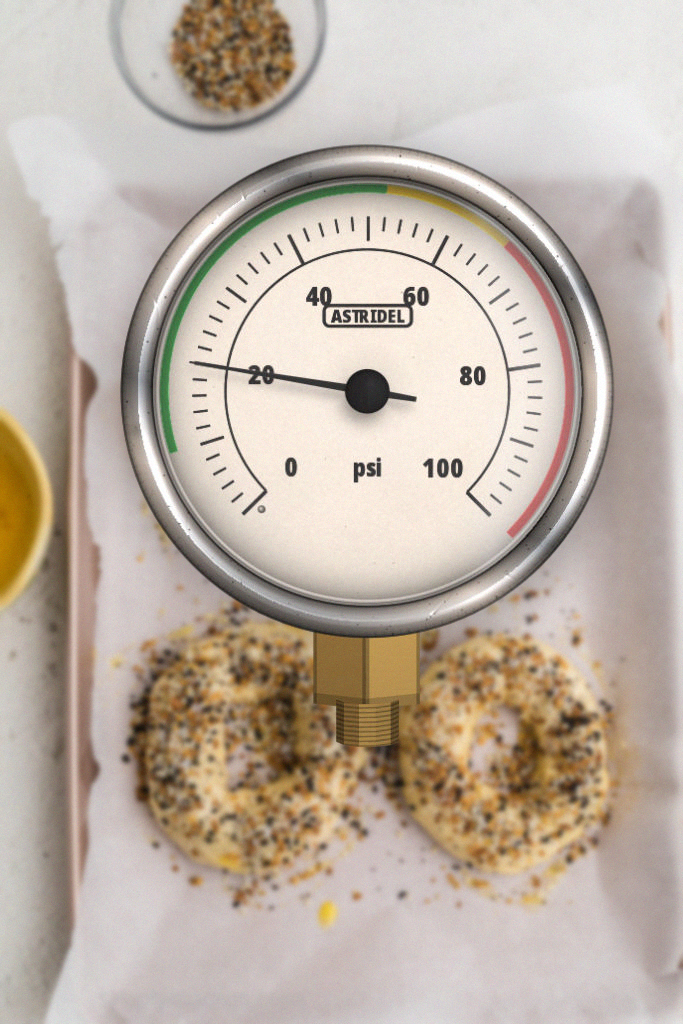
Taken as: {"value": 20, "unit": "psi"}
